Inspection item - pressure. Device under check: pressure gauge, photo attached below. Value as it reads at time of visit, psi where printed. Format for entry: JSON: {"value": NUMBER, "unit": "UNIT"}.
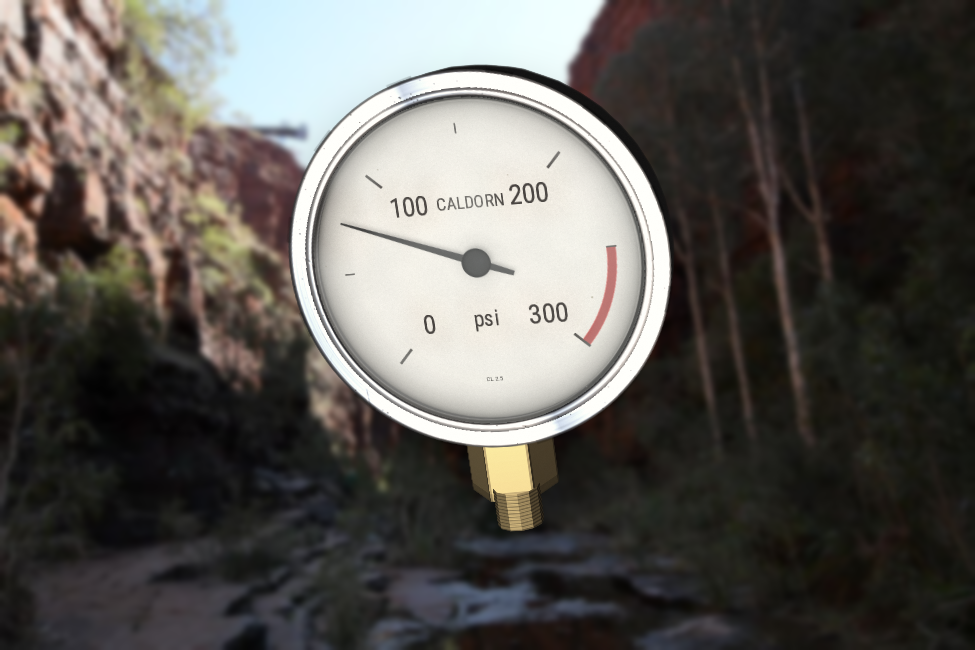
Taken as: {"value": 75, "unit": "psi"}
